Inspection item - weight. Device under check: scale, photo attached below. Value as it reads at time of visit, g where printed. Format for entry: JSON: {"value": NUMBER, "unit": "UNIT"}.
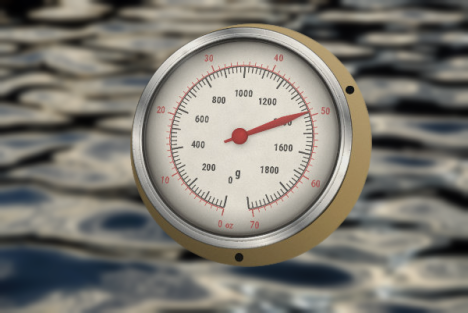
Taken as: {"value": 1400, "unit": "g"}
